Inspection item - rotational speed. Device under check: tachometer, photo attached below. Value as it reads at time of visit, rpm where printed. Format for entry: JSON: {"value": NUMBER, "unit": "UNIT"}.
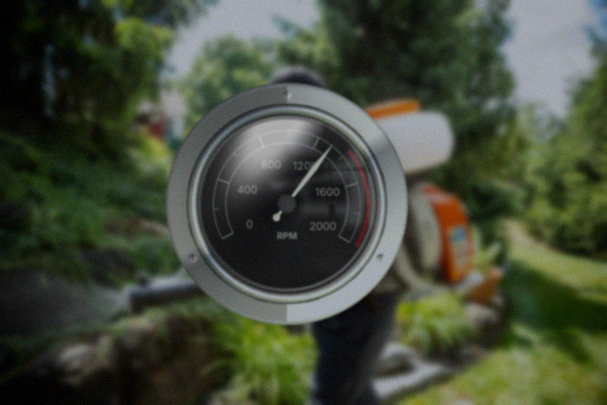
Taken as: {"value": 1300, "unit": "rpm"}
